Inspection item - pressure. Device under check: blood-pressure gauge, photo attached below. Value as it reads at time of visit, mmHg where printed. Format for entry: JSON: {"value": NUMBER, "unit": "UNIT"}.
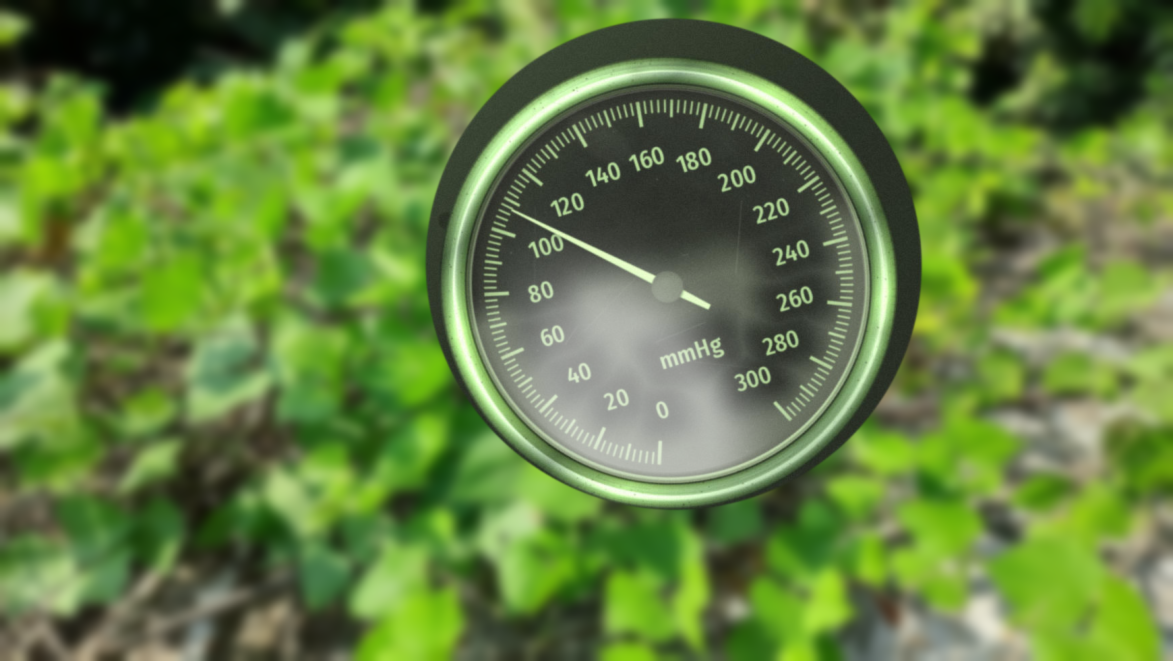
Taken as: {"value": 108, "unit": "mmHg"}
